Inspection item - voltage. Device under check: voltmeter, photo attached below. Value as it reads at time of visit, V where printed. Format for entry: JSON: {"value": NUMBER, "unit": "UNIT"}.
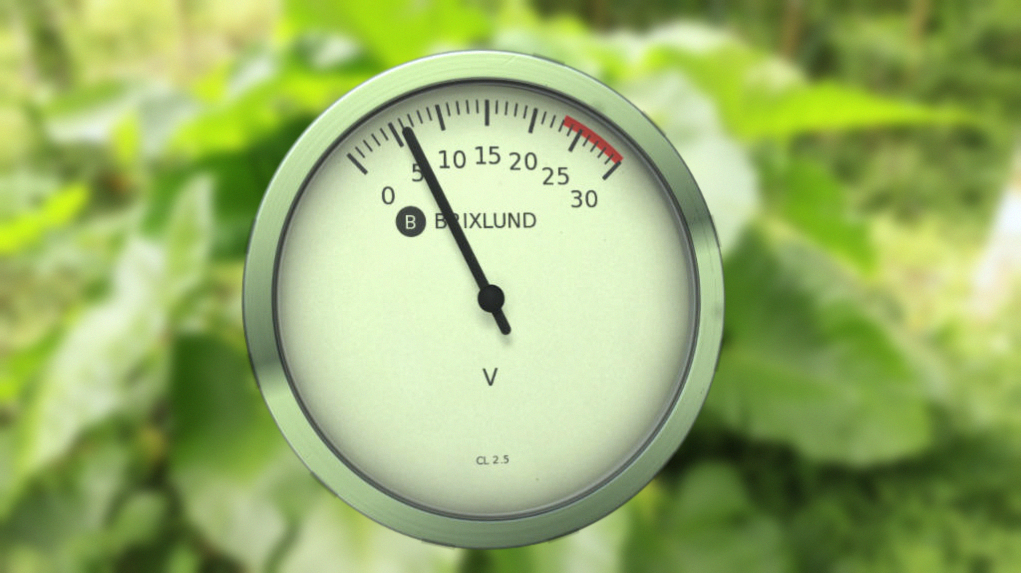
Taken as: {"value": 6, "unit": "V"}
